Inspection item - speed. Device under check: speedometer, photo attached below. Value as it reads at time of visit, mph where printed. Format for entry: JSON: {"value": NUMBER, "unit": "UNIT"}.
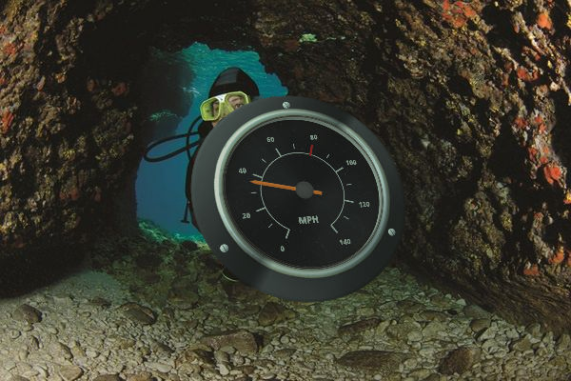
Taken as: {"value": 35, "unit": "mph"}
